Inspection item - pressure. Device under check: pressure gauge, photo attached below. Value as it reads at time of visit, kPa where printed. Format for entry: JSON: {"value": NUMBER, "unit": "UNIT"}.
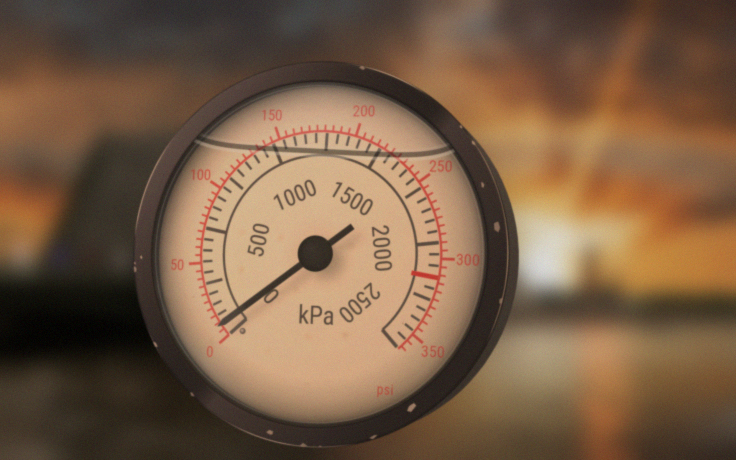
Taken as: {"value": 50, "unit": "kPa"}
